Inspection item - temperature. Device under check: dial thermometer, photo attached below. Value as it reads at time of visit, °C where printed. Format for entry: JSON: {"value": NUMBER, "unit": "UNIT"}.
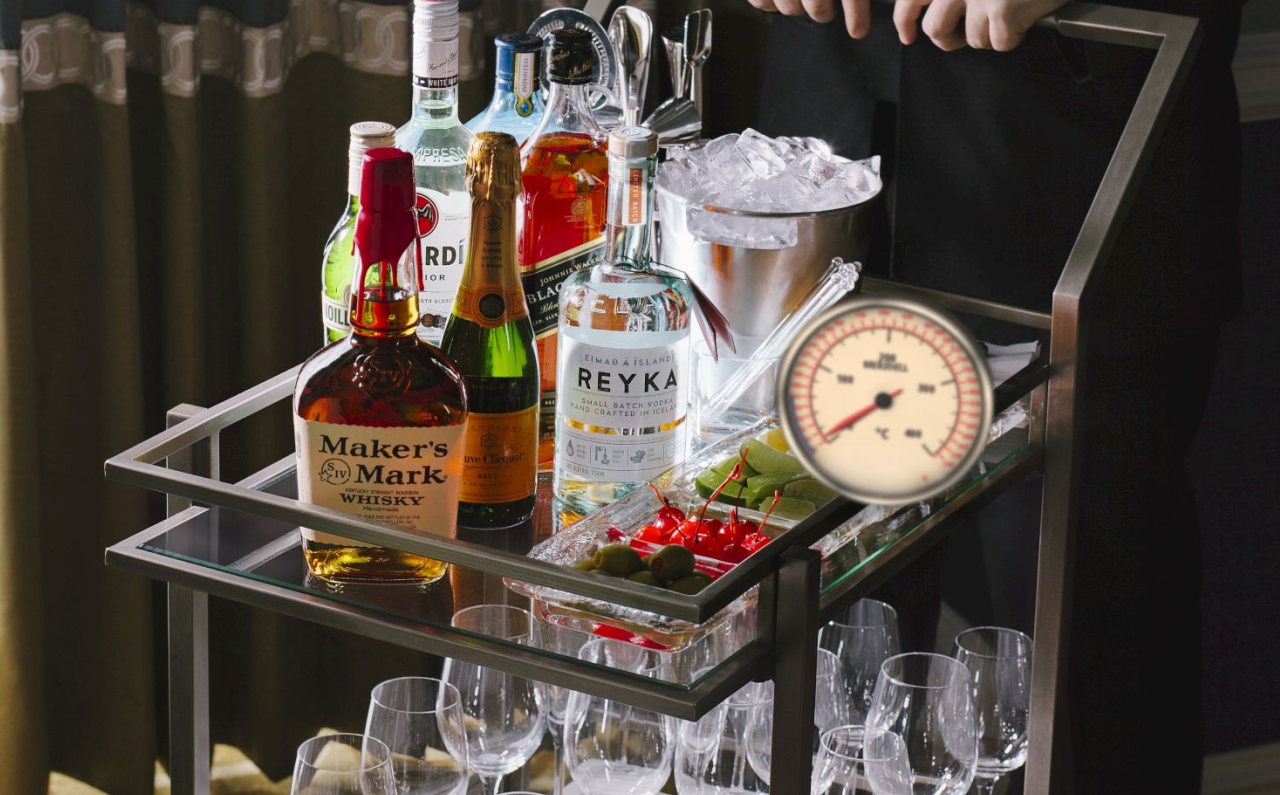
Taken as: {"value": 10, "unit": "°C"}
